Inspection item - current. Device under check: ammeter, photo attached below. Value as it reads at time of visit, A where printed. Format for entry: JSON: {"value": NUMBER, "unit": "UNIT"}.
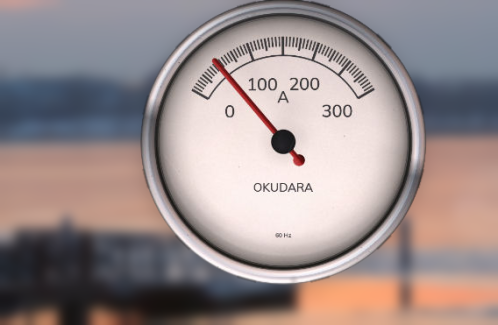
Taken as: {"value": 50, "unit": "A"}
